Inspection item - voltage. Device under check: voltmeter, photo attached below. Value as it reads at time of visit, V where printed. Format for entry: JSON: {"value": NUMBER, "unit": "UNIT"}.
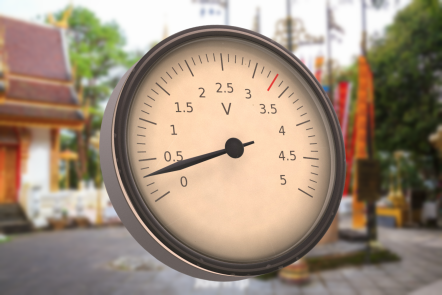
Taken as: {"value": 0.3, "unit": "V"}
